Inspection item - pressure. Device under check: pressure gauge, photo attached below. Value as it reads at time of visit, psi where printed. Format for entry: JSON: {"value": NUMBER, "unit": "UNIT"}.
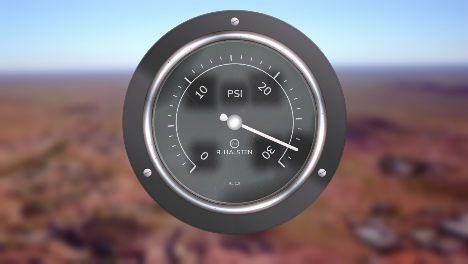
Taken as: {"value": 28, "unit": "psi"}
